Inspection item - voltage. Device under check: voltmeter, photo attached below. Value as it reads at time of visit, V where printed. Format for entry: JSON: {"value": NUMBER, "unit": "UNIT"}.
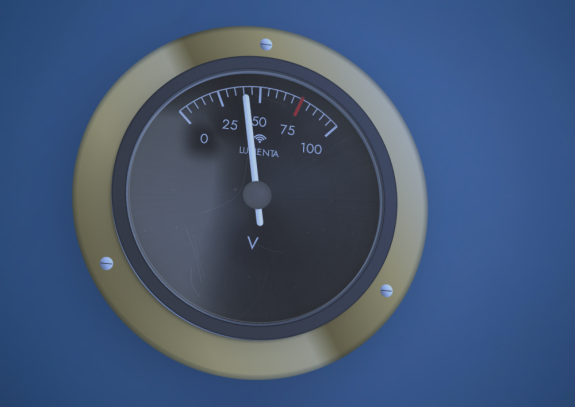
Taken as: {"value": 40, "unit": "V"}
